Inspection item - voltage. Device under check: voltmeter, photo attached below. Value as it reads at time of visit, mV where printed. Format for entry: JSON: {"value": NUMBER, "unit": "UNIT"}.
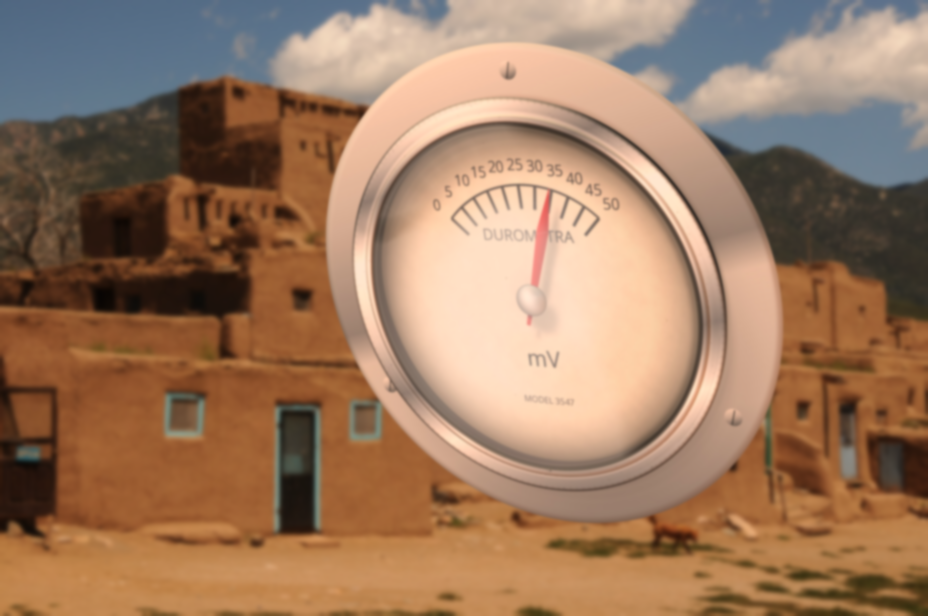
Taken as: {"value": 35, "unit": "mV"}
